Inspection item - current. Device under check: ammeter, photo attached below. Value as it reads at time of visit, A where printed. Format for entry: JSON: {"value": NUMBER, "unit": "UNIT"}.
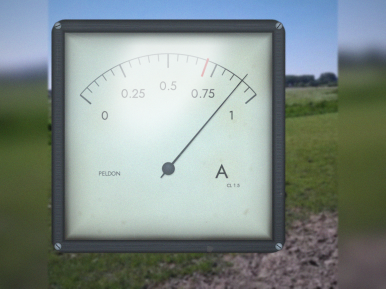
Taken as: {"value": 0.9, "unit": "A"}
